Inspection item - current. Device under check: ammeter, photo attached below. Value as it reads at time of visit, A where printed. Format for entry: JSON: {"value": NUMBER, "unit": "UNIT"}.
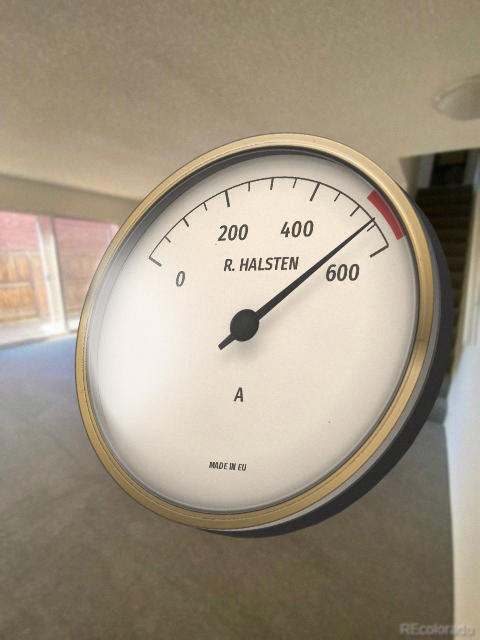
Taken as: {"value": 550, "unit": "A"}
